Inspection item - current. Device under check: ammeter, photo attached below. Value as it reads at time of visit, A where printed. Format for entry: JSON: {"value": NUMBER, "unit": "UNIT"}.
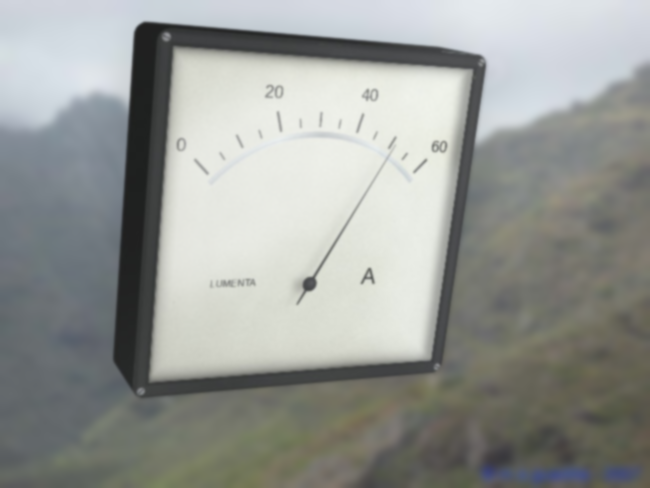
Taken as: {"value": 50, "unit": "A"}
